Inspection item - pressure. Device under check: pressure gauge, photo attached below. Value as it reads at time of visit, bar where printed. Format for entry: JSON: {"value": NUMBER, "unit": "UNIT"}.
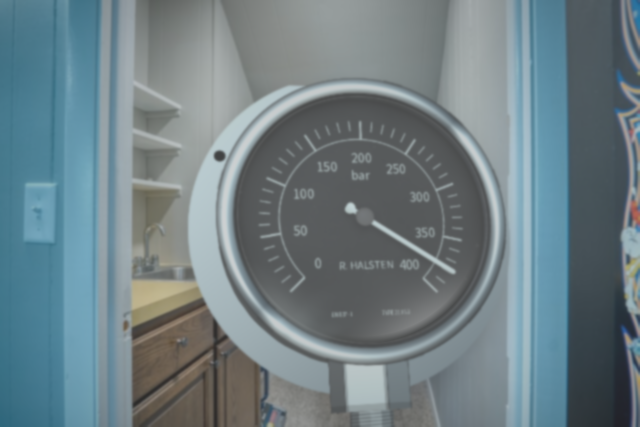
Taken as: {"value": 380, "unit": "bar"}
